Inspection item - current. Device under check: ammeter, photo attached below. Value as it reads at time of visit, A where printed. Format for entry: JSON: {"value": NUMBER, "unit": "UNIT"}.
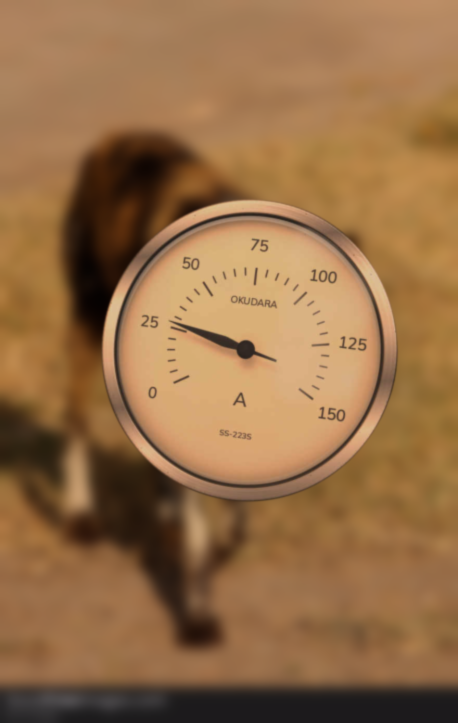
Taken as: {"value": 27.5, "unit": "A"}
